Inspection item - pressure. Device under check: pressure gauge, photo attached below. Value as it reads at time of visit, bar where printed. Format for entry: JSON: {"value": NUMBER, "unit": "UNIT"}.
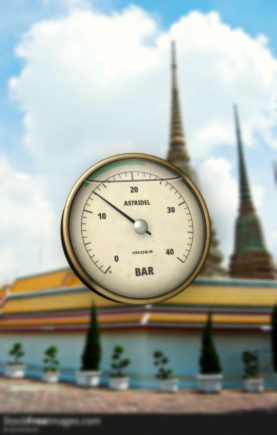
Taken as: {"value": 13, "unit": "bar"}
